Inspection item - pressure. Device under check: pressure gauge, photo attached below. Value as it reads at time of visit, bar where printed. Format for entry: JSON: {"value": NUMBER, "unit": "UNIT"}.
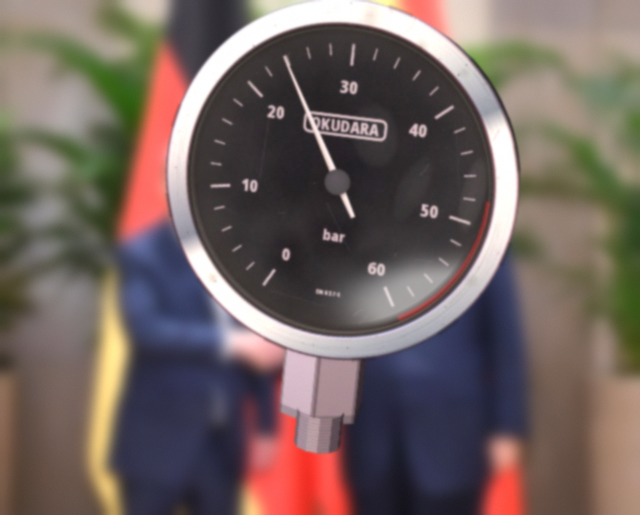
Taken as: {"value": 24, "unit": "bar"}
